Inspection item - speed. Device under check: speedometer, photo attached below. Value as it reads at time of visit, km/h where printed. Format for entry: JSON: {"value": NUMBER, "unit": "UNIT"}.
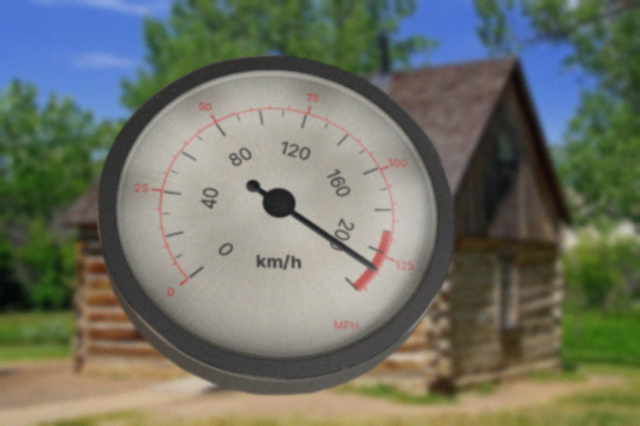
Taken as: {"value": 210, "unit": "km/h"}
